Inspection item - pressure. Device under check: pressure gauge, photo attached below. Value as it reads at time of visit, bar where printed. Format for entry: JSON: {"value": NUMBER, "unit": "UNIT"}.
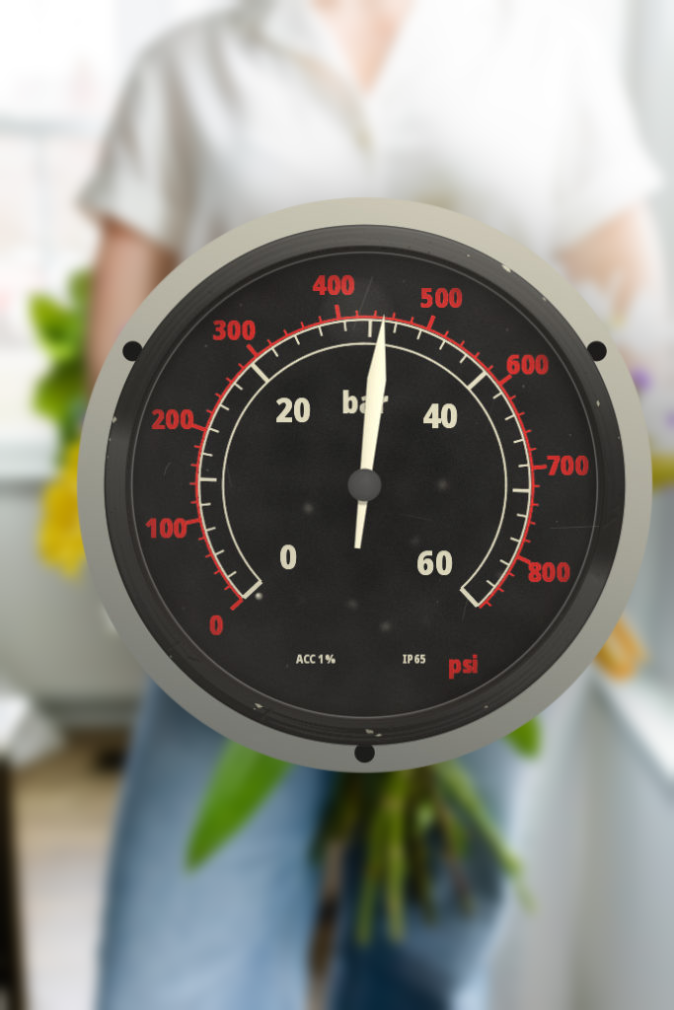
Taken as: {"value": 31, "unit": "bar"}
